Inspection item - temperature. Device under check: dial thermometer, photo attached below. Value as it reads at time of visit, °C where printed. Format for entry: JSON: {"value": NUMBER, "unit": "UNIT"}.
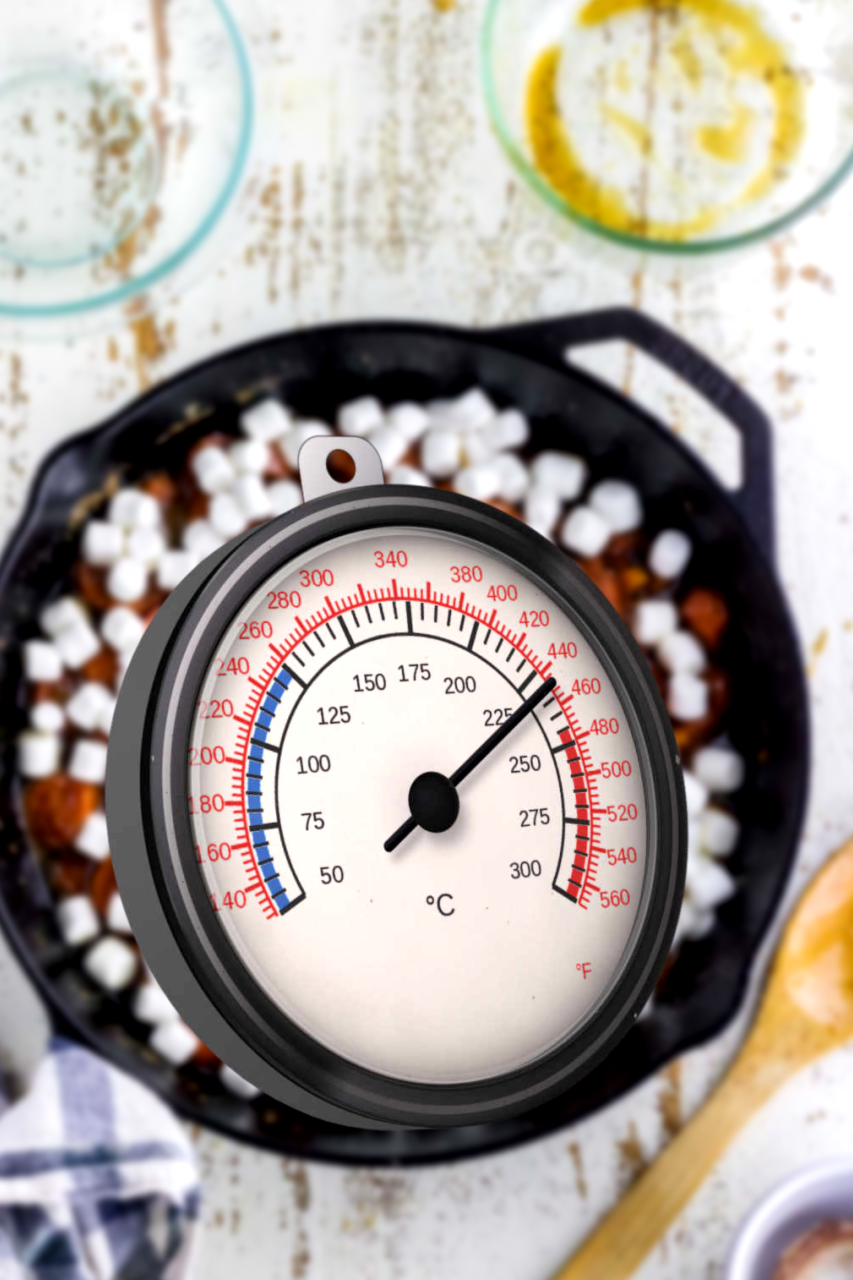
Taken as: {"value": 230, "unit": "°C"}
